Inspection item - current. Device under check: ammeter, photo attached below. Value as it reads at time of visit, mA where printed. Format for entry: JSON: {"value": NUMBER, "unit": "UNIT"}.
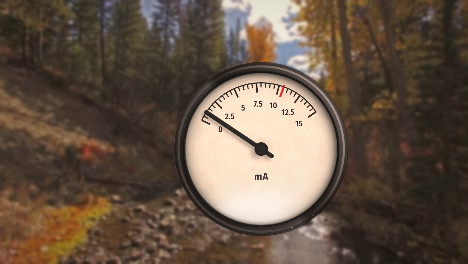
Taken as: {"value": 1, "unit": "mA"}
